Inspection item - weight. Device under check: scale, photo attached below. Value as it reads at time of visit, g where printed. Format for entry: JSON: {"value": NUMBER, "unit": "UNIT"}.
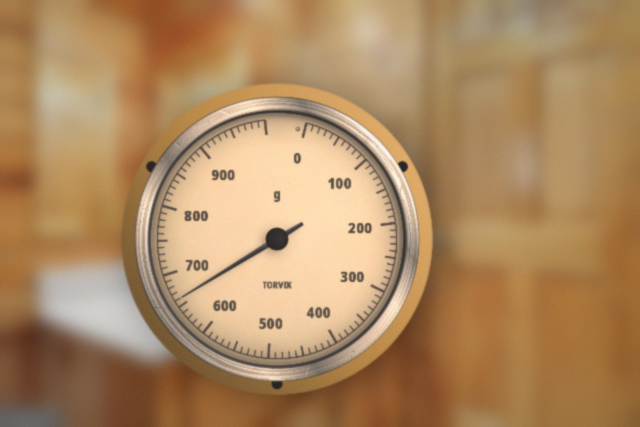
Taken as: {"value": 660, "unit": "g"}
